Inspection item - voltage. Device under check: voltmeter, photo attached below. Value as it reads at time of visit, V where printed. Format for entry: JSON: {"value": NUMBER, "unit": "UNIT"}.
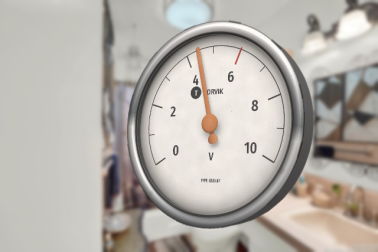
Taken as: {"value": 4.5, "unit": "V"}
